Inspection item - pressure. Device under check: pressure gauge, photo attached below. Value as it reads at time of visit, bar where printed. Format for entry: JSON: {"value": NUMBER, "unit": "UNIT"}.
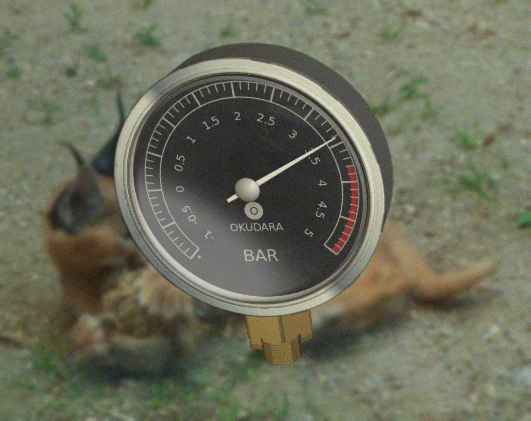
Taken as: {"value": 3.4, "unit": "bar"}
